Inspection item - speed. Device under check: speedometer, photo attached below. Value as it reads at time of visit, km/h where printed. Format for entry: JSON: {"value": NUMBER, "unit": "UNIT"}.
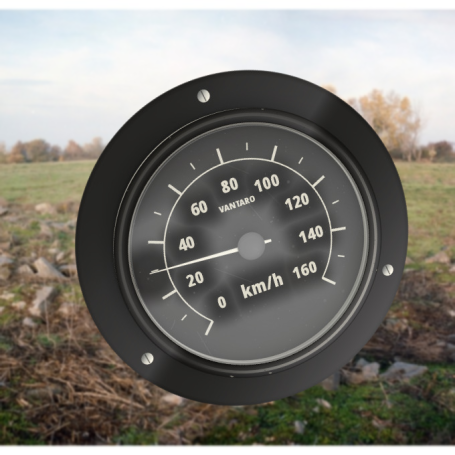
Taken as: {"value": 30, "unit": "km/h"}
